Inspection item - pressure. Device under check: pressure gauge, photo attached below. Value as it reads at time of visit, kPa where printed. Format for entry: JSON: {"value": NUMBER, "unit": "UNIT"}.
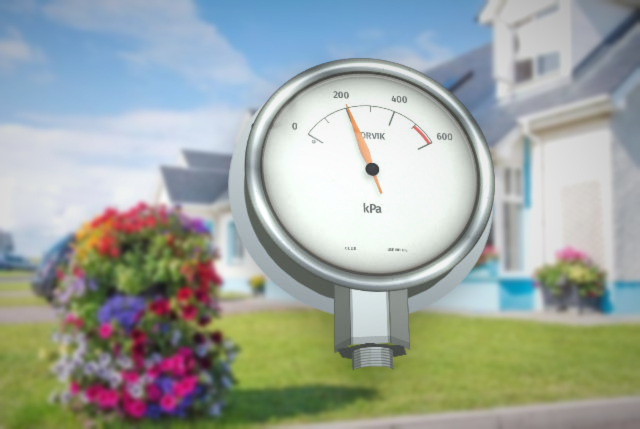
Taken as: {"value": 200, "unit": "kPa"}
